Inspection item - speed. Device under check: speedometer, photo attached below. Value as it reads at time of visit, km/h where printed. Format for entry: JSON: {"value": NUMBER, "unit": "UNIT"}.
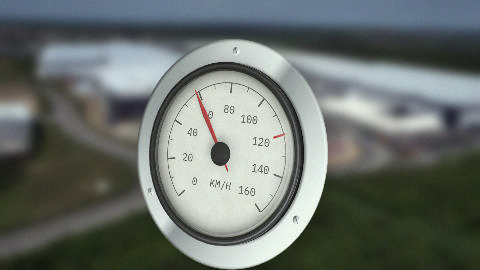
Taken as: {"value": 60, "unit": "km/h"}
